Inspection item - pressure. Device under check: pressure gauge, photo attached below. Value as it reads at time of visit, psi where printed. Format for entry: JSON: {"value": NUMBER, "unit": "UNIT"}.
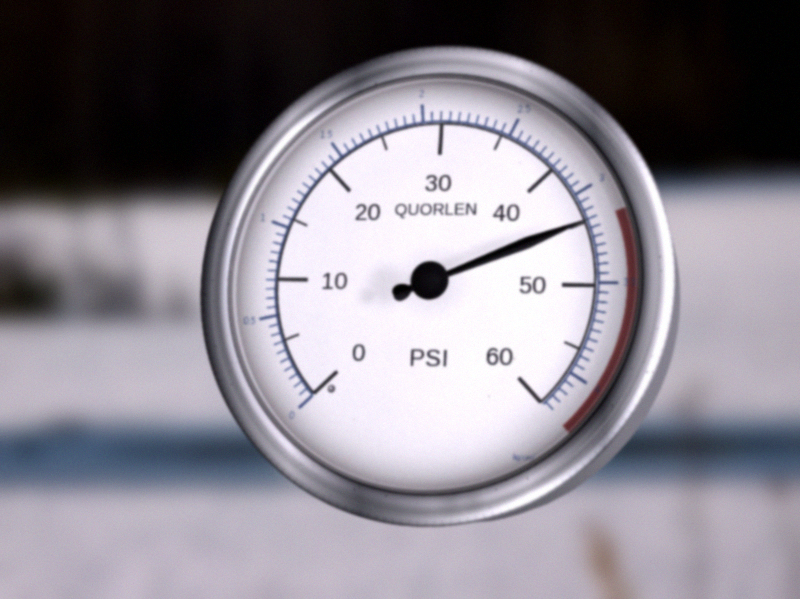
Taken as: {"value": 45, "unit": "psi"}
